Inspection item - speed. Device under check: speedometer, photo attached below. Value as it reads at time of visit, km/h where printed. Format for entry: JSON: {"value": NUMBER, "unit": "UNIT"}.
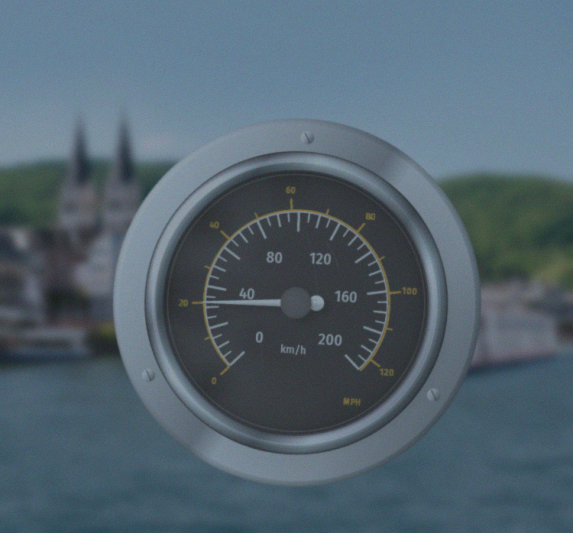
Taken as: {"value": 32.5, "unit": "km/h"}
